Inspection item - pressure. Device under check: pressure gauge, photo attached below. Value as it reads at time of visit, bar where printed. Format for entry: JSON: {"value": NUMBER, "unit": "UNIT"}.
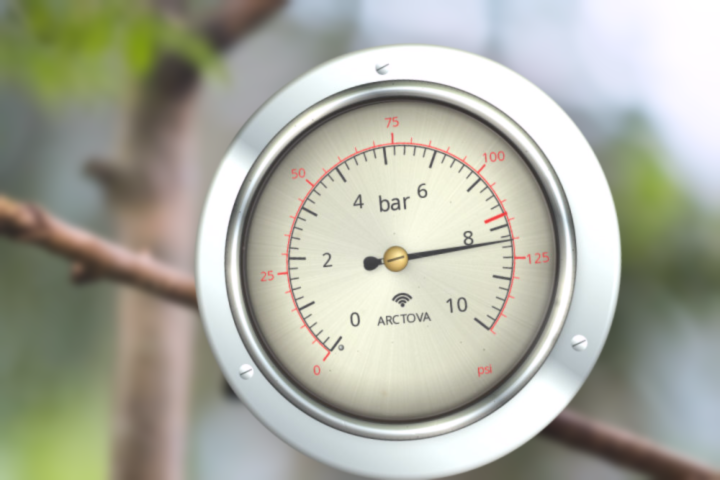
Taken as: {"value": 8.3, "unit": "bar"}
